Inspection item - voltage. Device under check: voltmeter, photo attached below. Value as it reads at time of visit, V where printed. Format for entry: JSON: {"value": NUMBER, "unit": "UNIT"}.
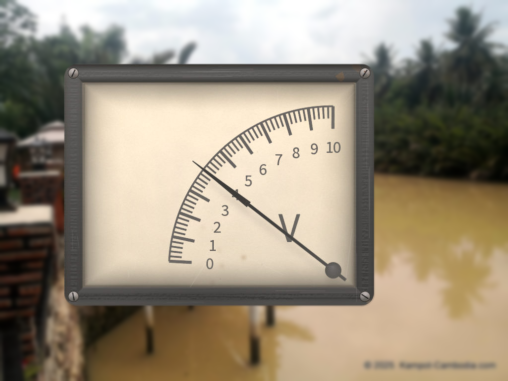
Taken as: {"value": 4, "unit": "V"}
